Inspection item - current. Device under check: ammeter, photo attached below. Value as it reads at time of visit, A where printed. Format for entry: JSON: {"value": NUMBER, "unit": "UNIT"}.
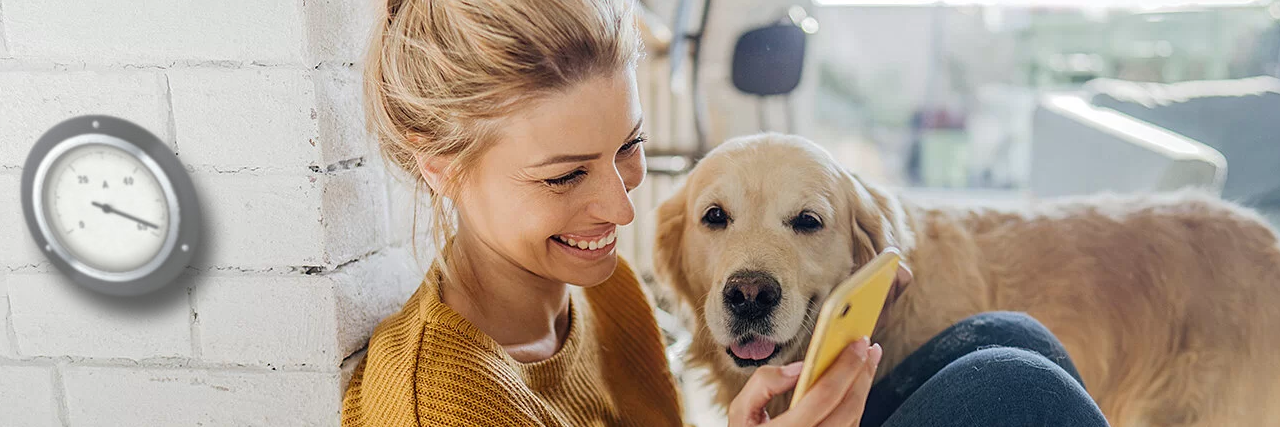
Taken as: {"value": 57.5, "unit": "A"}
